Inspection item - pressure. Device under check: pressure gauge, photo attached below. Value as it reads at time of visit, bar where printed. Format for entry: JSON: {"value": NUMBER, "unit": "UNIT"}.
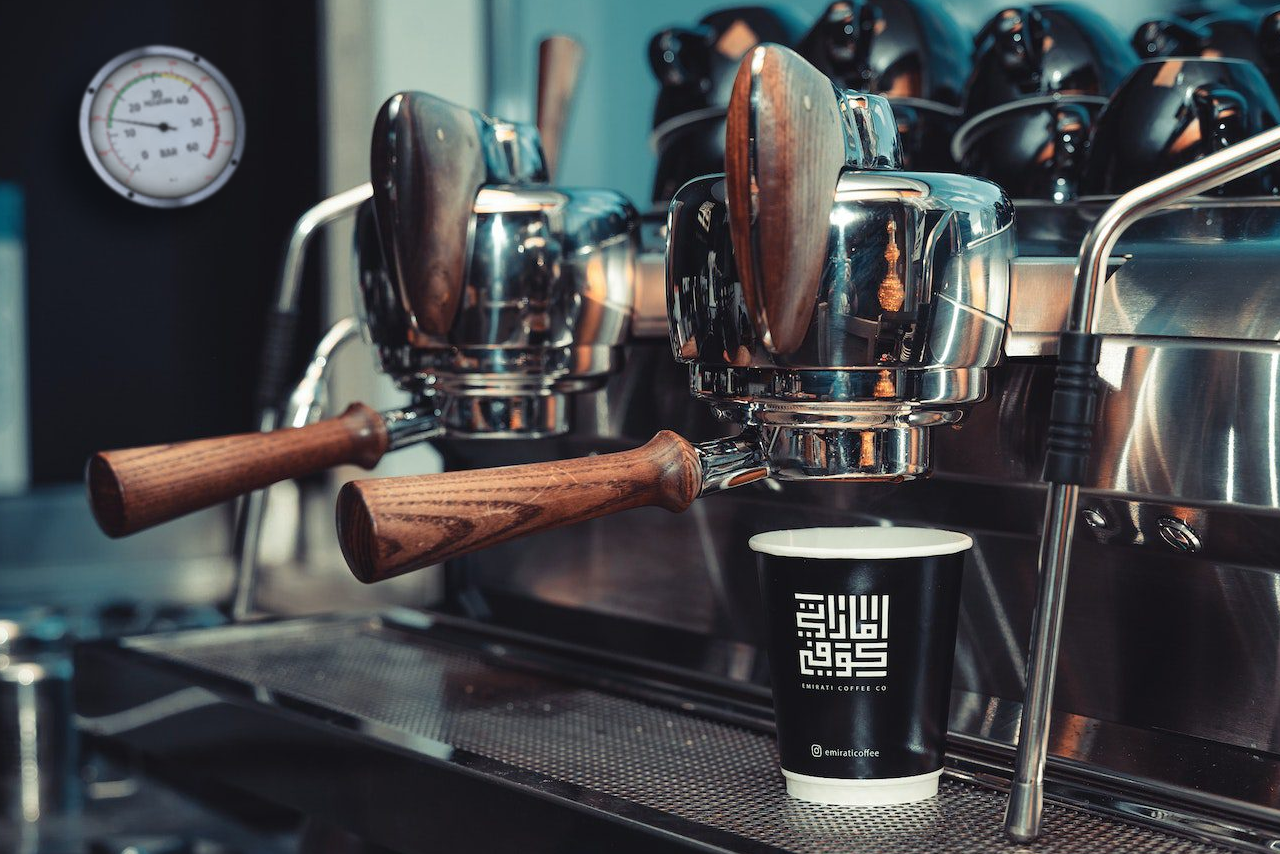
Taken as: {"value": 14, "unit": "bar"}
